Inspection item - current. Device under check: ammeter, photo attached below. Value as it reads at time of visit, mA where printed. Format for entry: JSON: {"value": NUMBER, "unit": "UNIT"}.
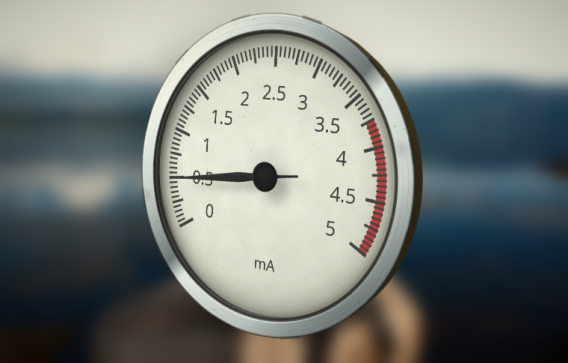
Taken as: {"value": 0.5, "unit": "mA"}
